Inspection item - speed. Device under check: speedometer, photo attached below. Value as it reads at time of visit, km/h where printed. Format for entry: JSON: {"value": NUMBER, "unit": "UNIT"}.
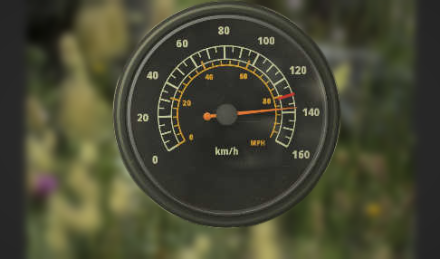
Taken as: {"value": 137.5, "unit": "km/h"}
